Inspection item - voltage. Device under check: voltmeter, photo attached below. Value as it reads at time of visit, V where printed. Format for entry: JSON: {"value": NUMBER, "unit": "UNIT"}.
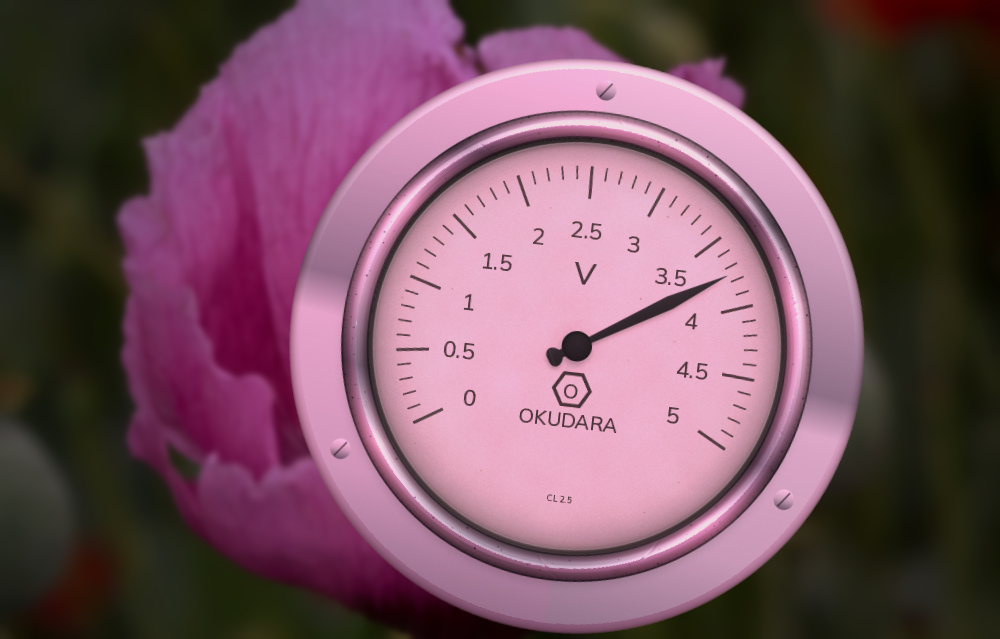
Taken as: {"value": 3.75, "unit": "V"}
